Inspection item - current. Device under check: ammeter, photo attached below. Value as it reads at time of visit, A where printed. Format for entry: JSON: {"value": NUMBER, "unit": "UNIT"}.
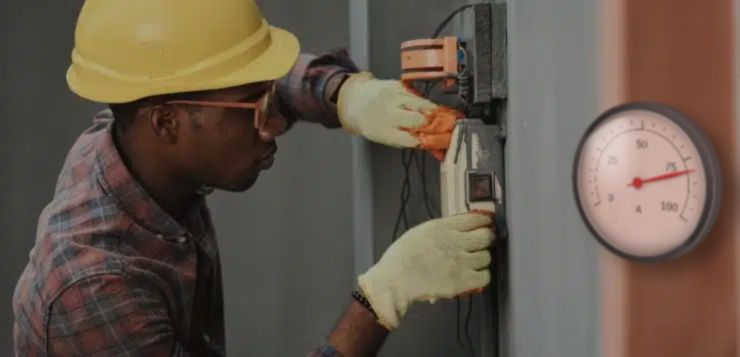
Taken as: {"value": 80, "unit": "A"}
